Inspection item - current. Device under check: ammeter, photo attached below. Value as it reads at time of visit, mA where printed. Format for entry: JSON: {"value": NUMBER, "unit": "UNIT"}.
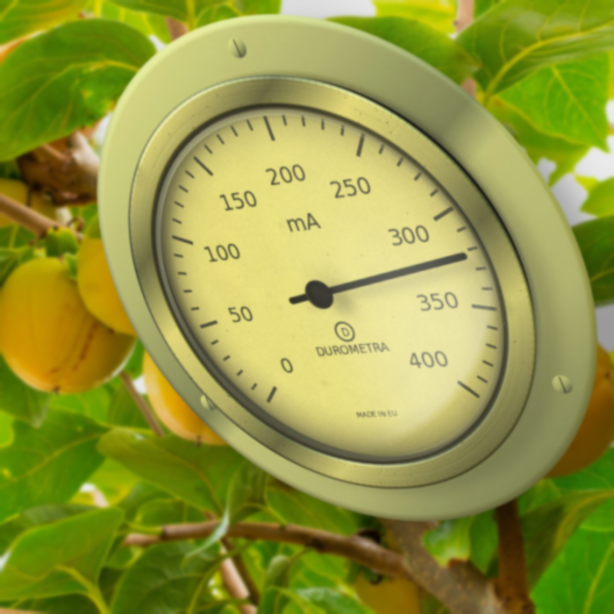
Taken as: {"value": 320, "unit": "mA"}
